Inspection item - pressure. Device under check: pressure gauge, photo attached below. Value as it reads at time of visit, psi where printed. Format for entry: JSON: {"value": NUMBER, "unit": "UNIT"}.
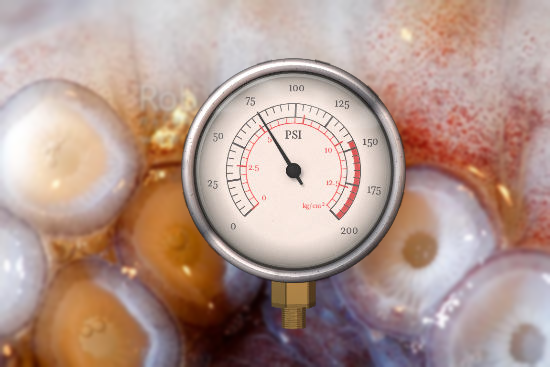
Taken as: {"value": 75, "unit": "psi"}
